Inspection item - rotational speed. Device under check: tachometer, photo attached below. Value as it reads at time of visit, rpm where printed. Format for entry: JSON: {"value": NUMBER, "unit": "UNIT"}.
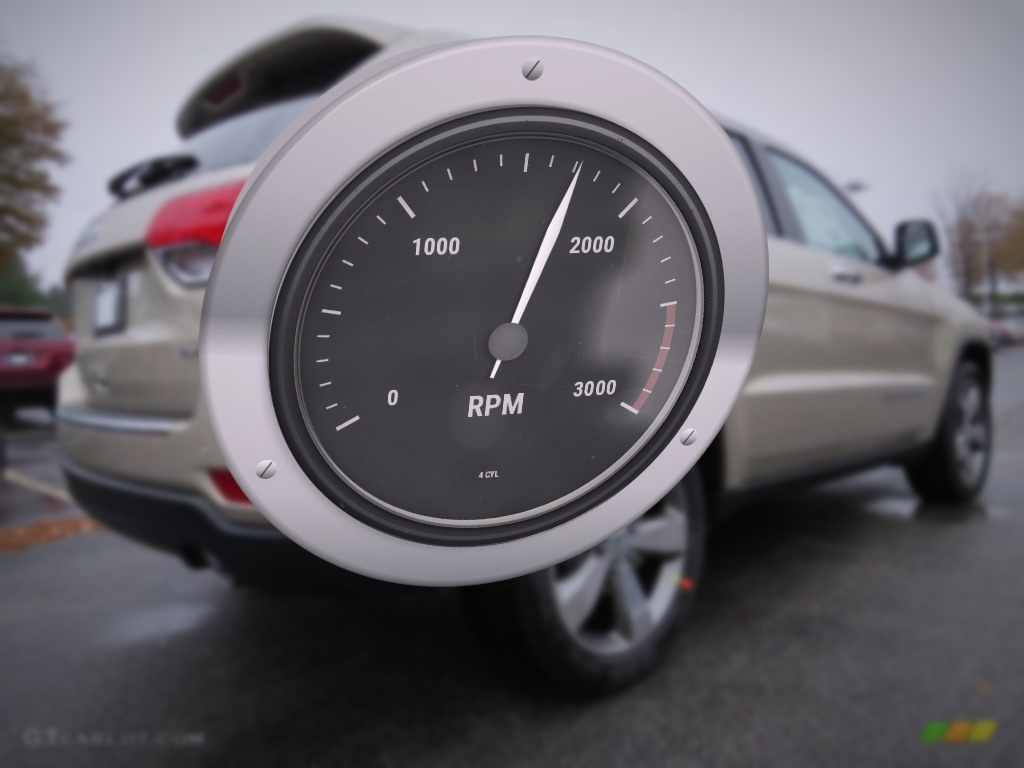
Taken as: {"value": 1700, "unit": "rpm"}
